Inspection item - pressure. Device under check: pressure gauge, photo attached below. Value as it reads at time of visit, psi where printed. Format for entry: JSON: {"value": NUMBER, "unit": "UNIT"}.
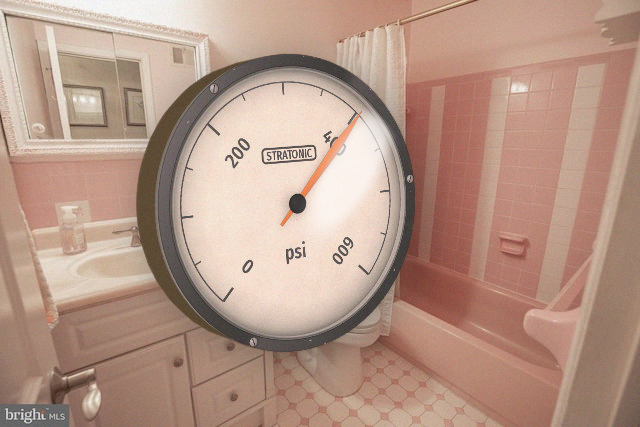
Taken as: {"value": 400, "unit": "psi"}
